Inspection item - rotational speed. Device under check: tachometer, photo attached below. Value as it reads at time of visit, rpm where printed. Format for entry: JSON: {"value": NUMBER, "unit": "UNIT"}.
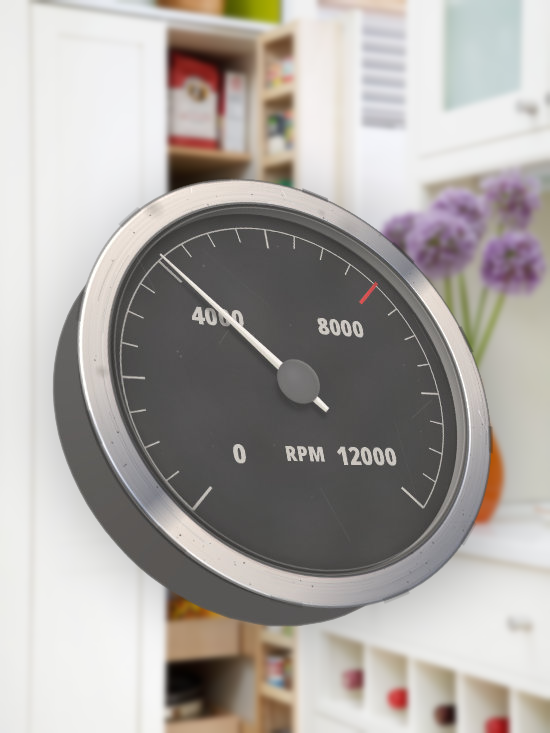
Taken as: {"value": 4000, "unit": "rpm"}
